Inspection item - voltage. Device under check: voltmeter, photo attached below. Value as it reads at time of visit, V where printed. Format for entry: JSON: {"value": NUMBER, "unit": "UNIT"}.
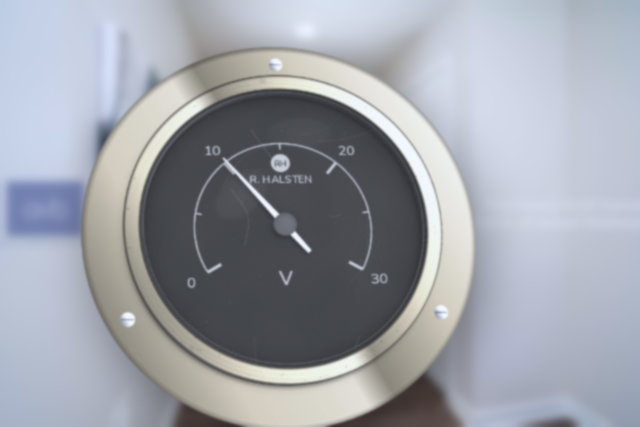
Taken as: {"value": 10, "unit": "V"}
